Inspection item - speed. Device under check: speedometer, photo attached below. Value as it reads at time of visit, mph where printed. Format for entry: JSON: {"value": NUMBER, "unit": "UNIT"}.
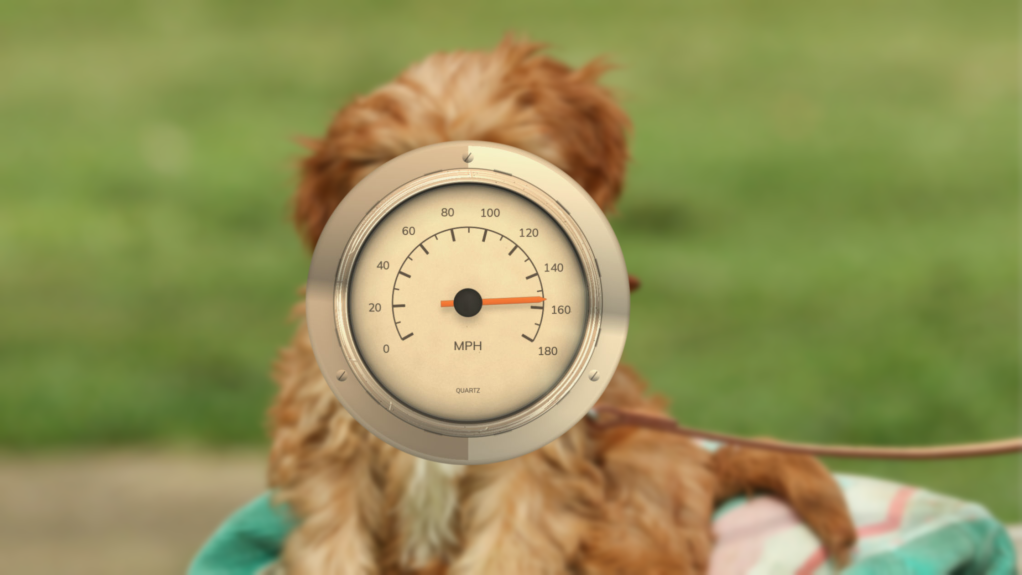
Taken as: {"value": 155, "unit": "mph"}
